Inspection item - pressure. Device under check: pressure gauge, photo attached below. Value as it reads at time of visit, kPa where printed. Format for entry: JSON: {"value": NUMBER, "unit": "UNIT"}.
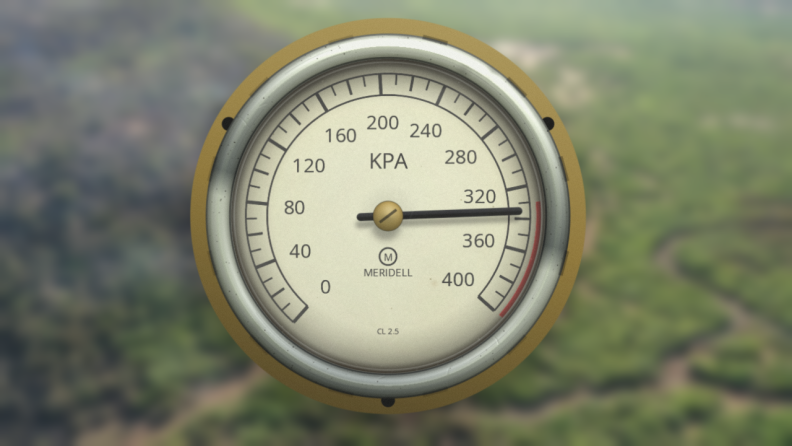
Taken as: {"value": 335, "unit": "kPa"}
